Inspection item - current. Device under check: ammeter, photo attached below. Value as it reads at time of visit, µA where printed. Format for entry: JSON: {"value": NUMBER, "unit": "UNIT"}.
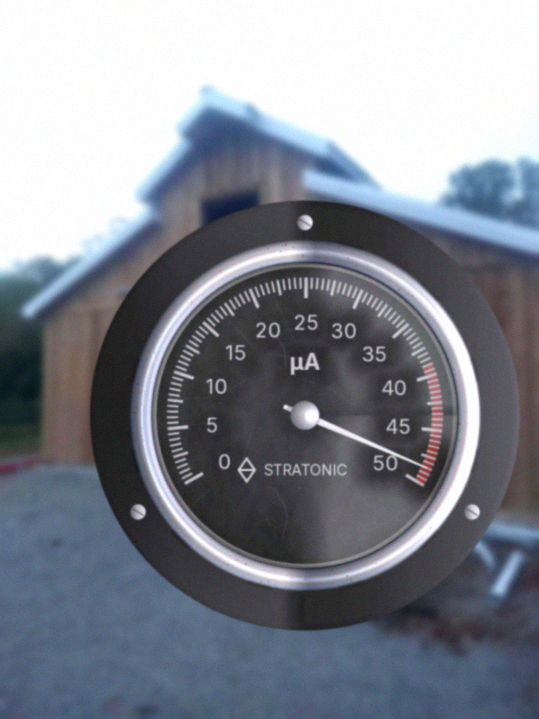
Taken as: {"value": 48.5, "unit": "µA"}
